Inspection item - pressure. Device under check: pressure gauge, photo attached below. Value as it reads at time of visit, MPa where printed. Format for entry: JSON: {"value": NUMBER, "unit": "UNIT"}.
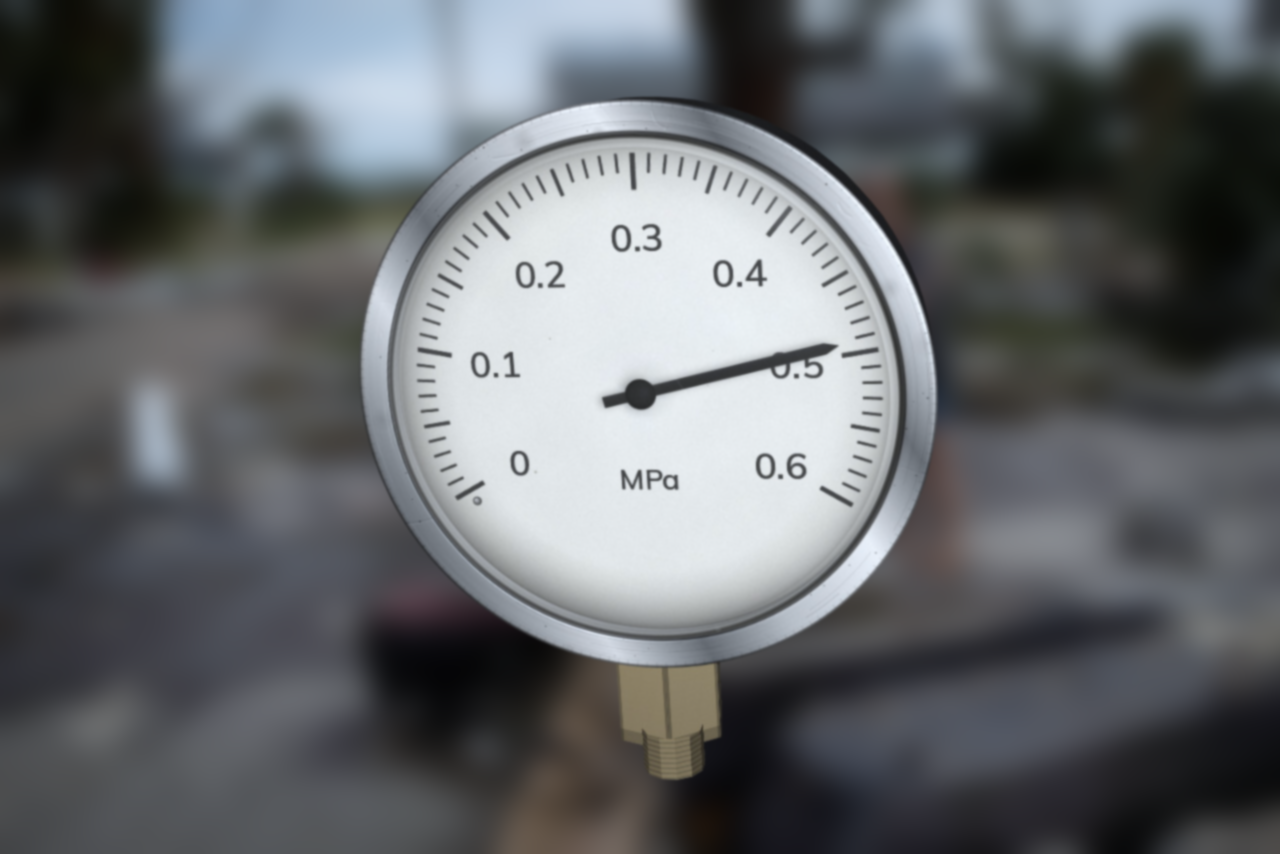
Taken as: {"value": 0.49, "unit": "MPa"}
